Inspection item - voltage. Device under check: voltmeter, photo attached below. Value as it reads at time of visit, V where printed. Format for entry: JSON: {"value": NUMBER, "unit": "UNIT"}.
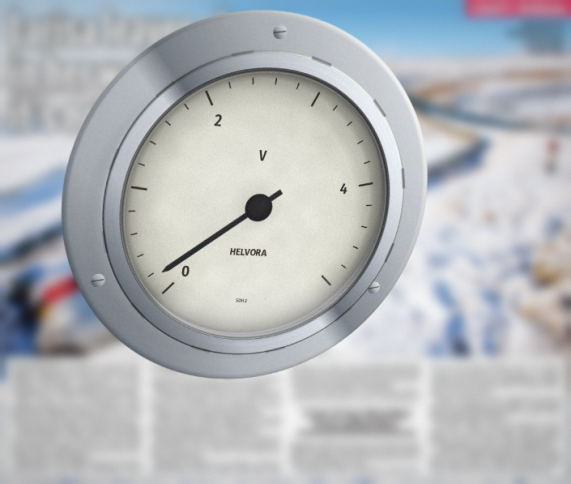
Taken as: {"value": 0.2, "unit": "V"}
